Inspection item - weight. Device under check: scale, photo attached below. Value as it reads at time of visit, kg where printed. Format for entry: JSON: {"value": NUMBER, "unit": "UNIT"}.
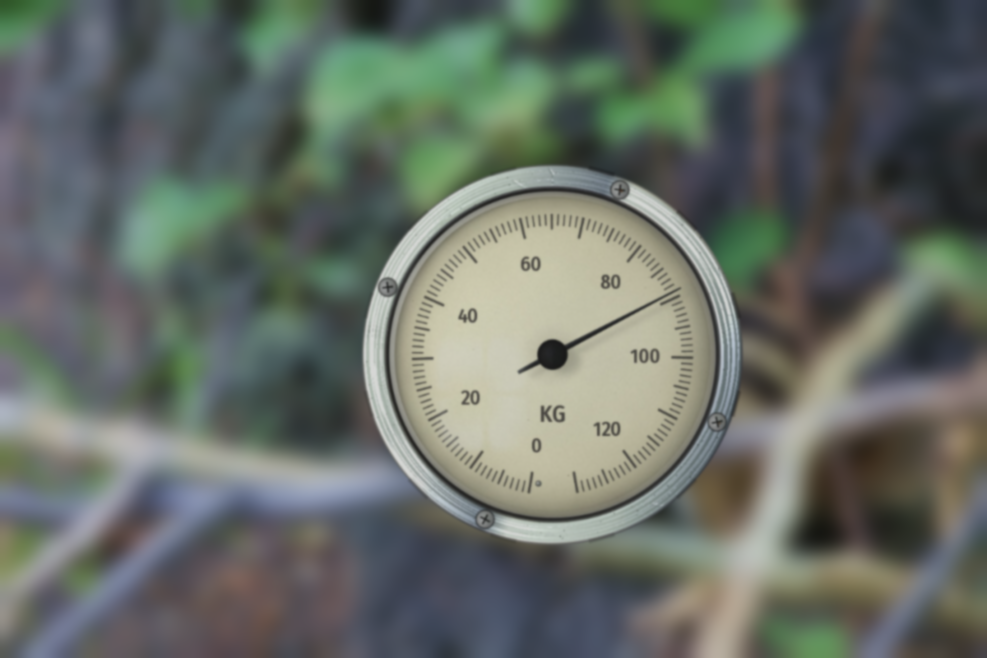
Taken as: {"value": 89, "unit": "kg"}
